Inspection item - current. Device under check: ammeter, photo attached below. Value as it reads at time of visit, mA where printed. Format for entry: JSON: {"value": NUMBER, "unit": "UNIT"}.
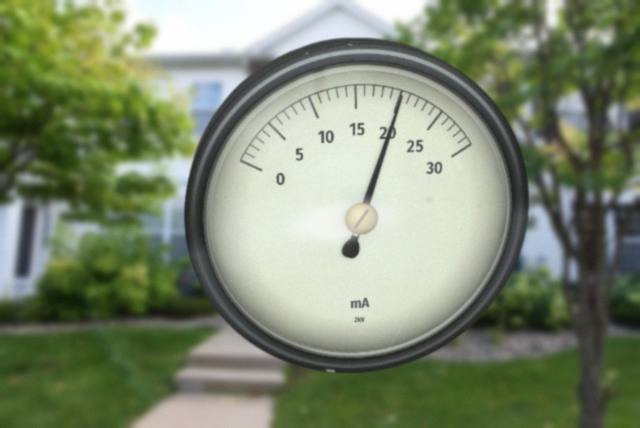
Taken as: {"value": 20, "unit": "mA"}
